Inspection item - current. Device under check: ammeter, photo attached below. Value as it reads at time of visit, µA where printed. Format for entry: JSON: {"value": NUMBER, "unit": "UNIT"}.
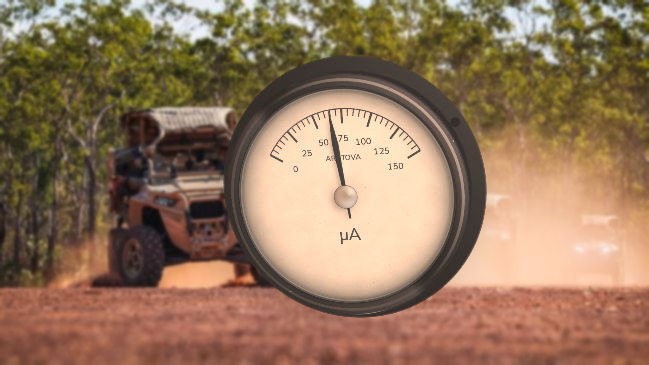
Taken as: {"value": 65, "unit": "µA"}
